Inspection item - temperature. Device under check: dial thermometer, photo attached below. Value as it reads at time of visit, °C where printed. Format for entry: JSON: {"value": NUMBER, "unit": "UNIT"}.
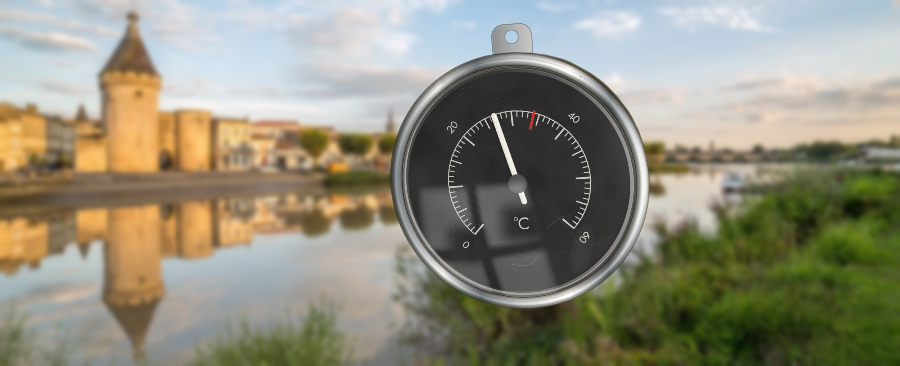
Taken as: {"value": 27, "unit": "°C"}
